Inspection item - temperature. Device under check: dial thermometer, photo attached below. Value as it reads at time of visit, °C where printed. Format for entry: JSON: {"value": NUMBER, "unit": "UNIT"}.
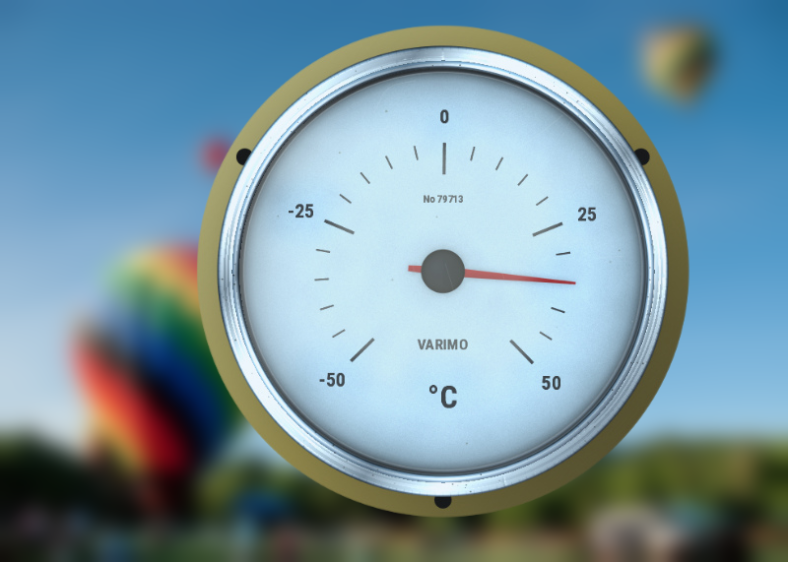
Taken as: {"value": 35, "unit": "°C"}
